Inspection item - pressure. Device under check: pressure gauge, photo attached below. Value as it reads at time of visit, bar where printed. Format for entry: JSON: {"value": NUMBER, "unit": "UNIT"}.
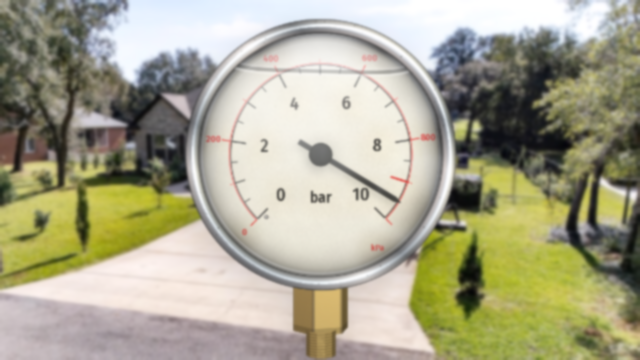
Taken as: {"value": 9.5, "unit": "bar"}
